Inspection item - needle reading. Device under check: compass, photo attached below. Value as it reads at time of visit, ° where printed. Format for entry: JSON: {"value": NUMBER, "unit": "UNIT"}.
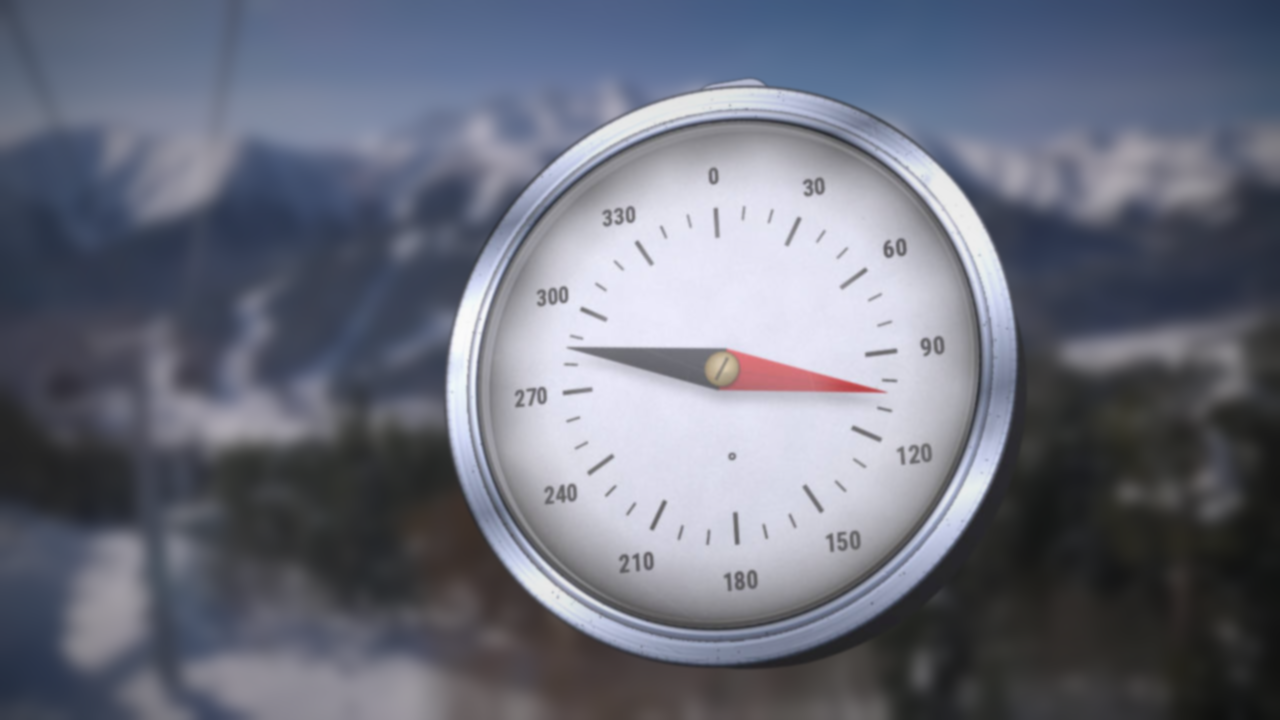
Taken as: {"value": 105, "unit": "°"}
